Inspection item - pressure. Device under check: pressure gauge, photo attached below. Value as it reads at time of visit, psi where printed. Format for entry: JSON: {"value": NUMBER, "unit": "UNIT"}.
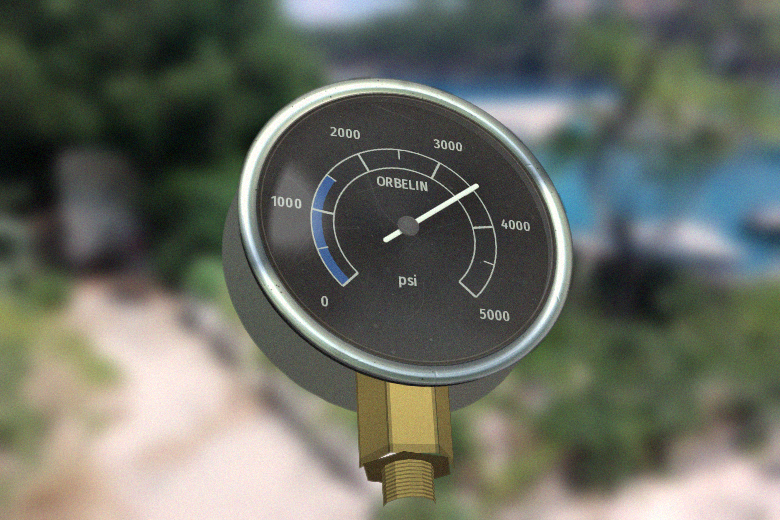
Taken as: {"value": 3500, "unit": "psi"}
